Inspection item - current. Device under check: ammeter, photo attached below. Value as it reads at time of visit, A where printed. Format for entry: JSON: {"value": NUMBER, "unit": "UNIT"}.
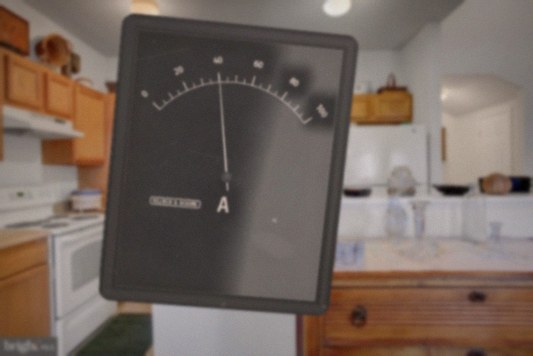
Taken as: {"value": 40, "unit": "A"}
